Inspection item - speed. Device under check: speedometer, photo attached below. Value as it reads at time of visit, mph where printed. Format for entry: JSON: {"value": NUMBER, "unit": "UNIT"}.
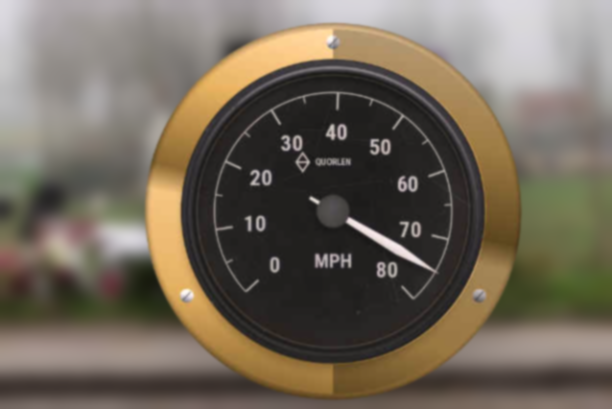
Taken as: {"value": 75, "unit": "mph"}
